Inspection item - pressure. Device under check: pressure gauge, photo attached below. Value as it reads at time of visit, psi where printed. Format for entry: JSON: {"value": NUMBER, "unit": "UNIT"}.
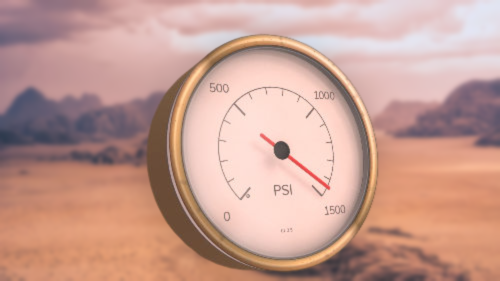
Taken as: {"value": 1450, "unit": "psi"}
